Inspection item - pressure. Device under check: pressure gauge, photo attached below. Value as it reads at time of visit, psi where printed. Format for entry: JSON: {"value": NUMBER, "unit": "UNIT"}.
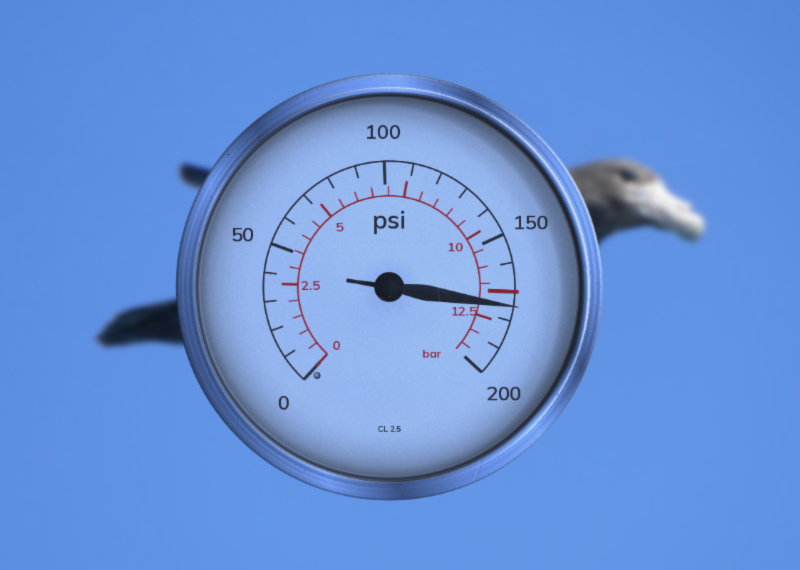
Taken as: {"value": 175, "unit": "psi"}
